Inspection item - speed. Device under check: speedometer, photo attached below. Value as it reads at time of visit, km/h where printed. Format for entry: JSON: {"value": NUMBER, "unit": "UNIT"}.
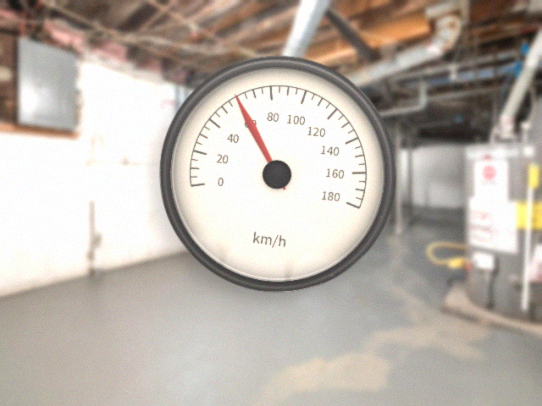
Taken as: {"value": 60, "unit": "km/h"}
